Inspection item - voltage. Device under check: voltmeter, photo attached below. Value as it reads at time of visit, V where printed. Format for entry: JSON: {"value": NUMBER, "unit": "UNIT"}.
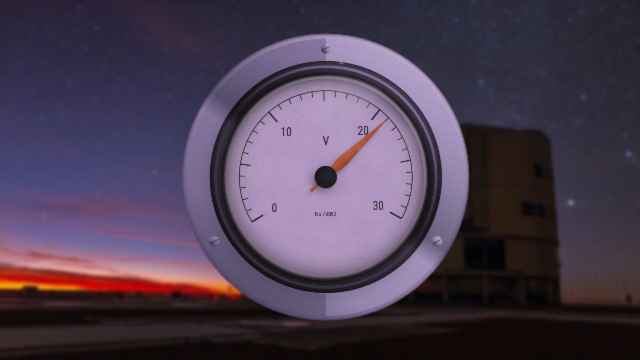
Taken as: {"value": 21, "unit": "V"}
